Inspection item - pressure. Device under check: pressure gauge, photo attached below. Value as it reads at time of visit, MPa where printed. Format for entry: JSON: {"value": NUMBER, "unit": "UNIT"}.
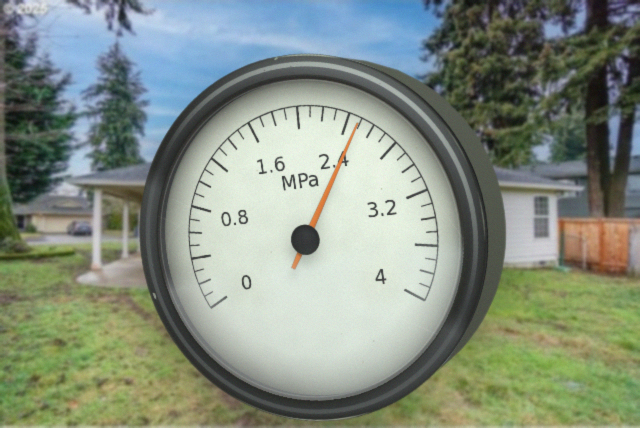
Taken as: {"value": 2.5, "unit": "MPa"}
